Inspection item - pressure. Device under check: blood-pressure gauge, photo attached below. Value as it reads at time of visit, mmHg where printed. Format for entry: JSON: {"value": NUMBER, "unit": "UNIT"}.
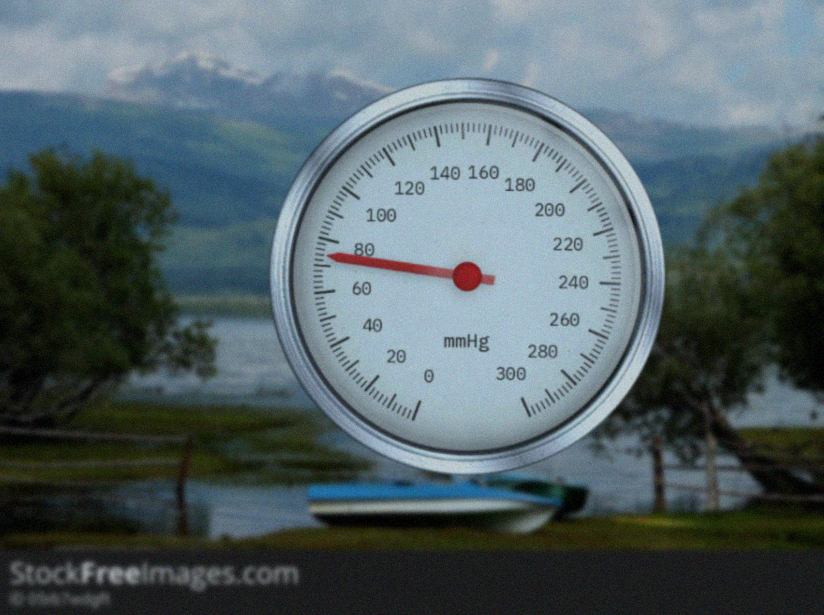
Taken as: {"value": 74, "unit": "mmHg"}
